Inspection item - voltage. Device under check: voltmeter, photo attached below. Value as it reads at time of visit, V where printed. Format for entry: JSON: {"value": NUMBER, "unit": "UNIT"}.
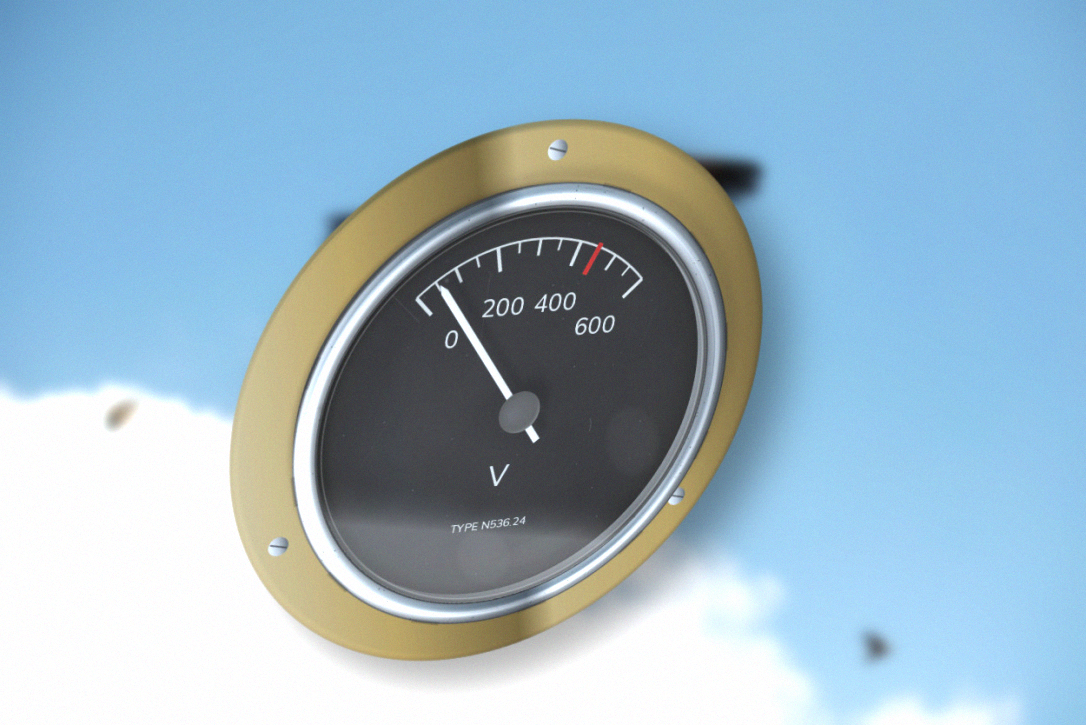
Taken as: {"value": 50, "unit": "V"}
